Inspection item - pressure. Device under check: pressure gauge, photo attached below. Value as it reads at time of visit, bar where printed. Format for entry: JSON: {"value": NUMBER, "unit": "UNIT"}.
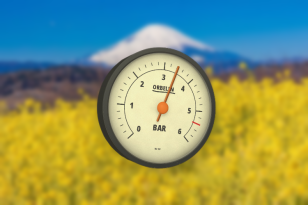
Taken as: {"value": 3.4, "unit": "bar"}
